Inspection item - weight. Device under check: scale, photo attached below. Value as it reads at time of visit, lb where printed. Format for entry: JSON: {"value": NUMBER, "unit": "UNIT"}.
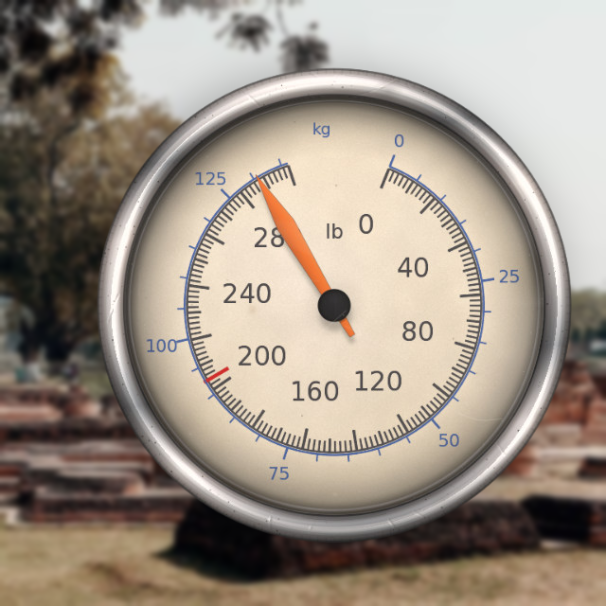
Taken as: {"value": 288, "unit": "lb"}
